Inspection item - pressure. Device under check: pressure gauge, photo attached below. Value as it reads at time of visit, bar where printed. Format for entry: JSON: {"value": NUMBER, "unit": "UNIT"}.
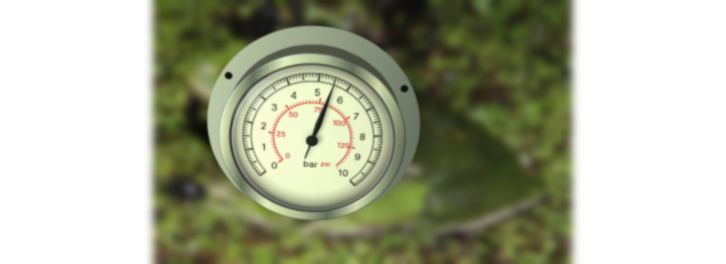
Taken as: {"value": 5.5, "unit": "bar"}
